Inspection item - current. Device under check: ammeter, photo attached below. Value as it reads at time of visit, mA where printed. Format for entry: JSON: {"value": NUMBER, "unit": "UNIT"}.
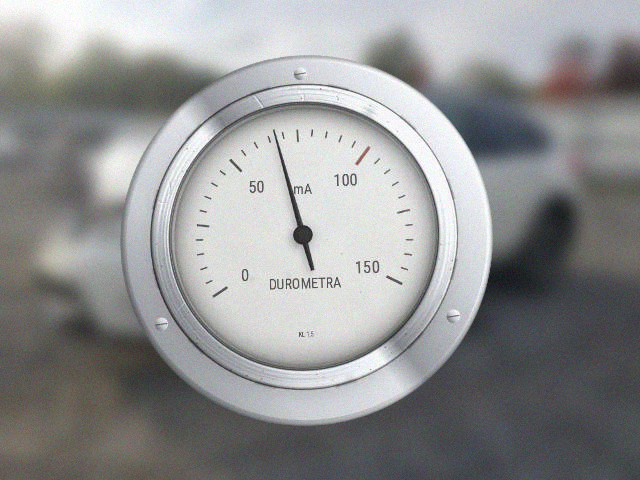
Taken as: {"value": 67.5, "unit": "mA"}
